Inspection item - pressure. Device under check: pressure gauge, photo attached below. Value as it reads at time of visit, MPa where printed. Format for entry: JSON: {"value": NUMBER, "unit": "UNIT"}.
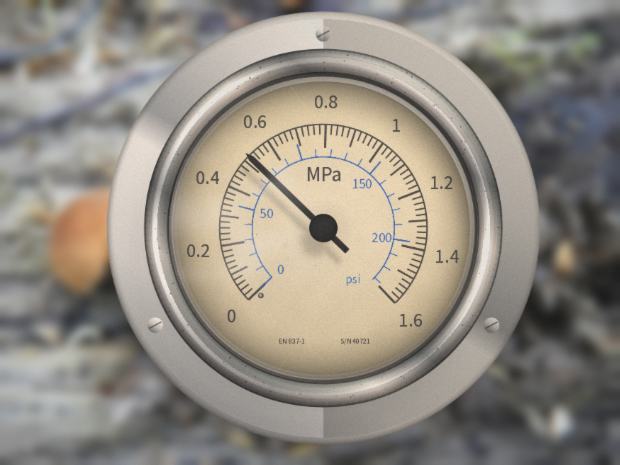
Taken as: {"value": 0.52, "unit": "MPa"}
